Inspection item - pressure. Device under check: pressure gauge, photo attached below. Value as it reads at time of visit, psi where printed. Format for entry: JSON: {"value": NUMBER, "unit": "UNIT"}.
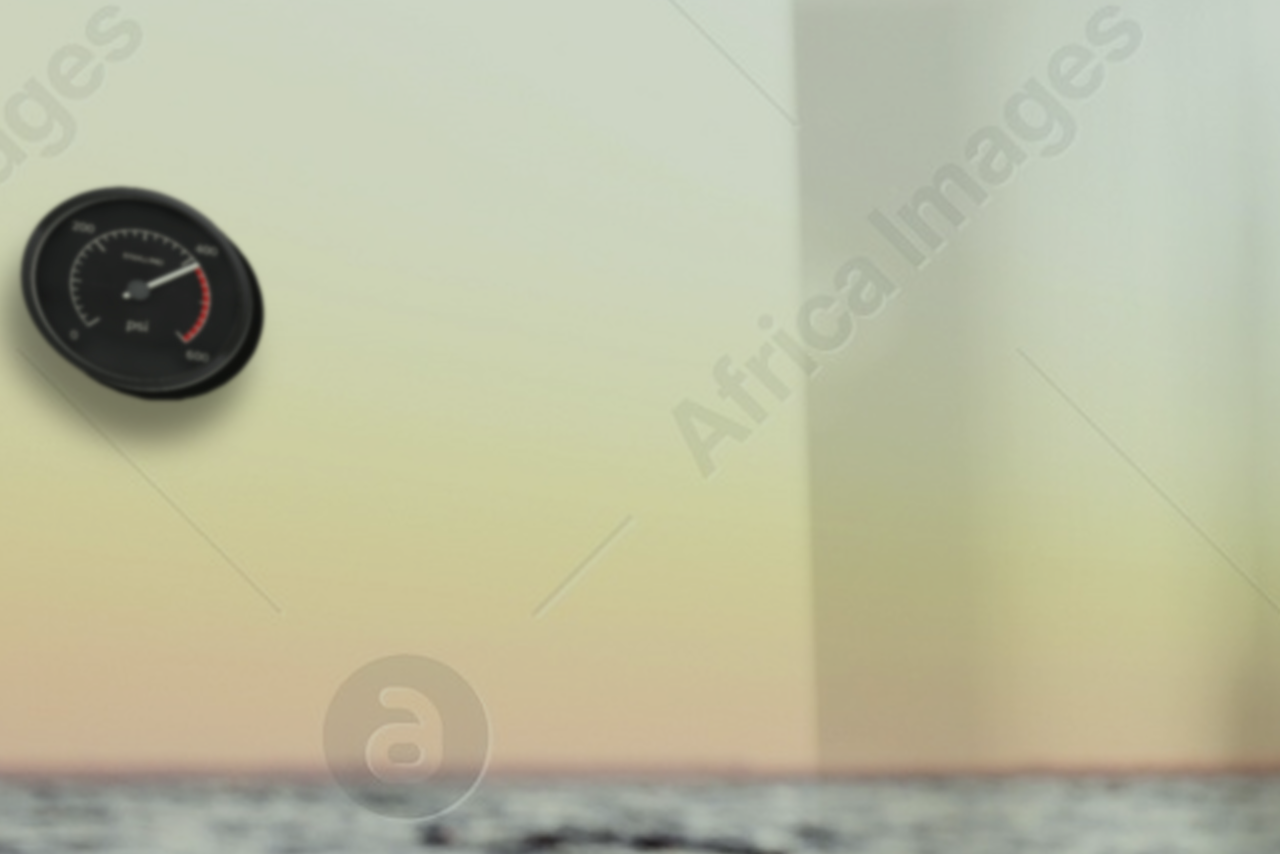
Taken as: {"value": 420, "unit": "psi"}
